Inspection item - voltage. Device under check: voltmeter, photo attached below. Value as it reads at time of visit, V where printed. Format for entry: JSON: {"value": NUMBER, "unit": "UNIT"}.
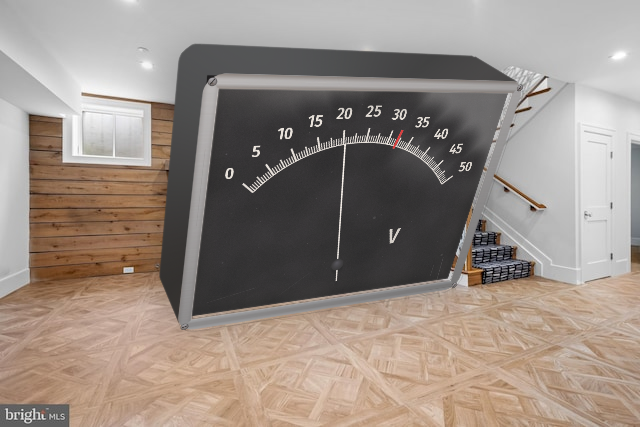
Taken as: {"value": 20, "unit": "V"}
